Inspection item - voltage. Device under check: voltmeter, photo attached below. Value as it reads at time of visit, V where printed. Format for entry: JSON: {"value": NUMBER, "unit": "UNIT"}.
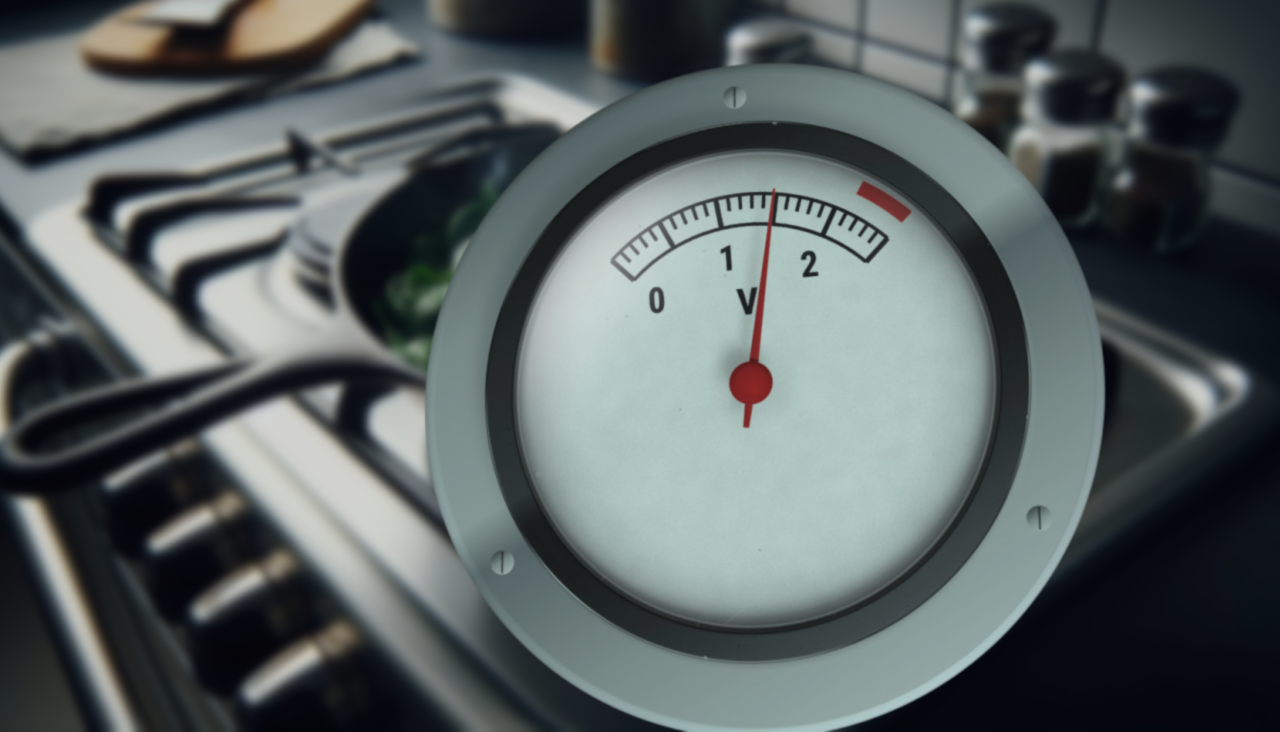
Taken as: {"value": 1.5, "unit": "V"}
